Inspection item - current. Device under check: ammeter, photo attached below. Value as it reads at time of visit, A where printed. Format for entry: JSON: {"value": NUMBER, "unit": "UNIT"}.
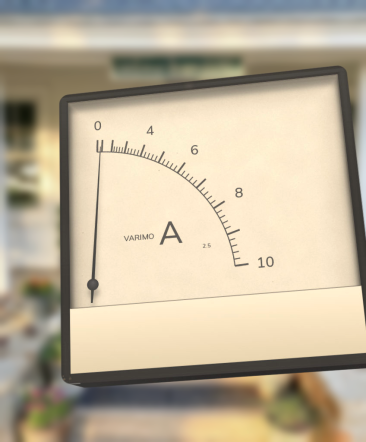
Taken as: {"value": 1, "unit": "A"}
